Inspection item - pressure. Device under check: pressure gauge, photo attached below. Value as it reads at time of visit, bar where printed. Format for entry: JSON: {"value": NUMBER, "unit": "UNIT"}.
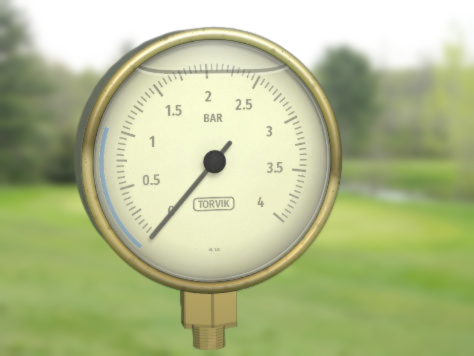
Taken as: {"value": 0, "unit": "bar"}
